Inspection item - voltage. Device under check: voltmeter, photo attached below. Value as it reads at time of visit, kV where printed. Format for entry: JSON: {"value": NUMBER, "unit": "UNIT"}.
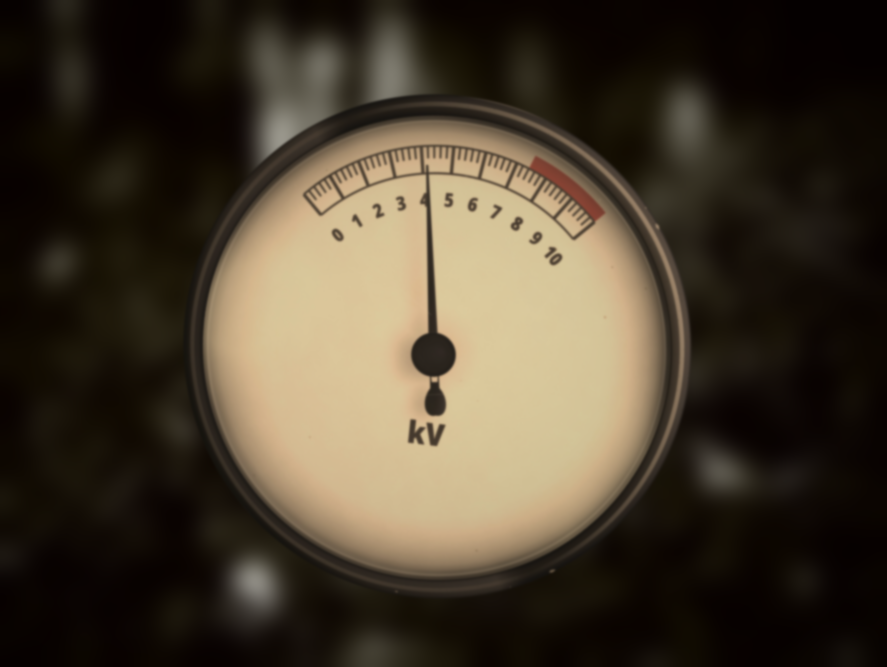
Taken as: {"value": 4.2, "unit": "kV"}
